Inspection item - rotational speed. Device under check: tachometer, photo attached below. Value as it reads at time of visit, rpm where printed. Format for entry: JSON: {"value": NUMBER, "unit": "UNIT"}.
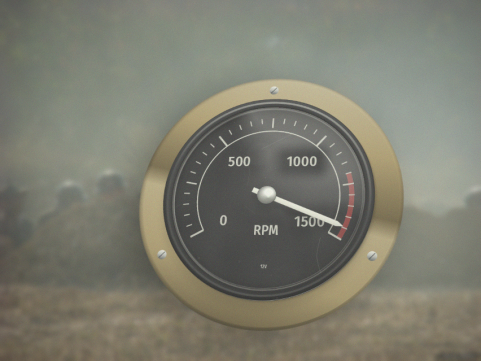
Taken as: {"value": 1450, "unit": "rpm"}
